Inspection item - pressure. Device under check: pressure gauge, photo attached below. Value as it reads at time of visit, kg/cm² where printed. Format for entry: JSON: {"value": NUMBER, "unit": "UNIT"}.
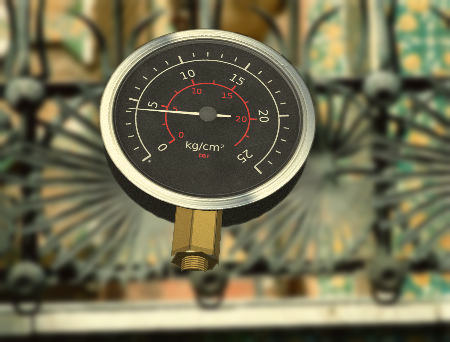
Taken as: {"value": 4, "unit": "kg/cm²"}
